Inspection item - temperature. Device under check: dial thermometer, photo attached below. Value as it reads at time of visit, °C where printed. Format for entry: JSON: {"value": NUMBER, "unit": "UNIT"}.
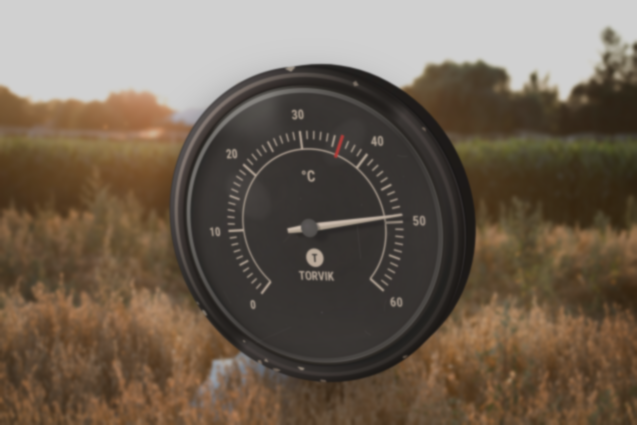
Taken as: {"value": 49, "unit": "°C"}
